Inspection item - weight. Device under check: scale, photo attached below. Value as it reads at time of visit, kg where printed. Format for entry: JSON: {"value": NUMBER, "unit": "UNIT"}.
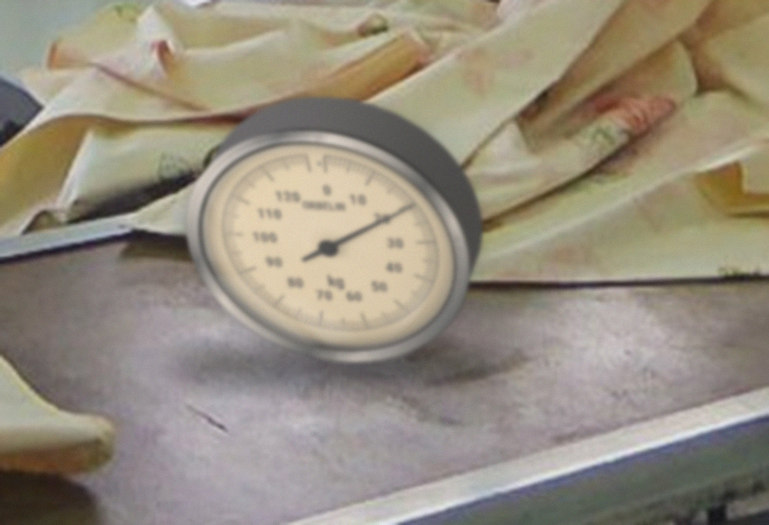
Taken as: {"value": 20, "unit": "kg"}
